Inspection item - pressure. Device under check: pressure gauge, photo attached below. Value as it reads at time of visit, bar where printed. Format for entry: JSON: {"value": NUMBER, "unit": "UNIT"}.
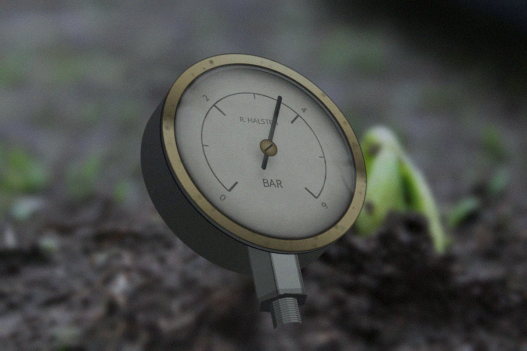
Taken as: {"value": 3.5, "unit": "bar"}
